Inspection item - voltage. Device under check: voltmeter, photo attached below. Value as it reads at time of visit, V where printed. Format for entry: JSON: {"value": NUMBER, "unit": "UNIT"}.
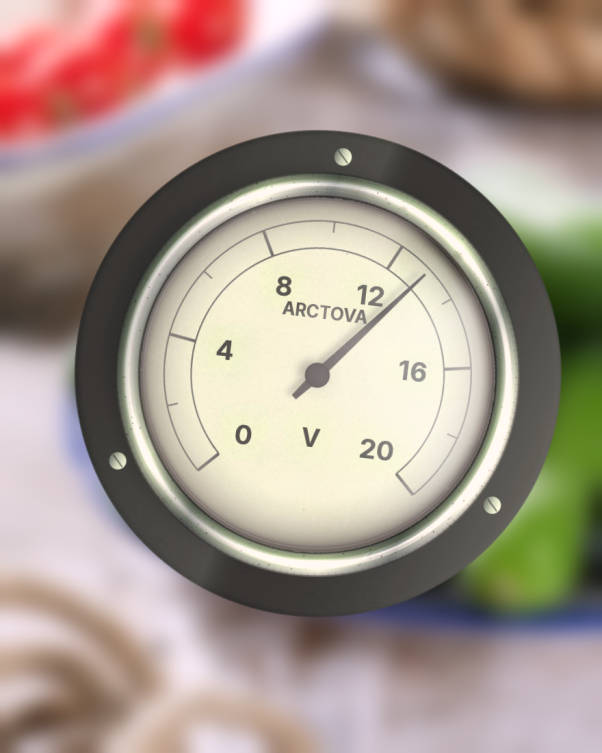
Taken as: {"value": 13, "unit": "V"}
